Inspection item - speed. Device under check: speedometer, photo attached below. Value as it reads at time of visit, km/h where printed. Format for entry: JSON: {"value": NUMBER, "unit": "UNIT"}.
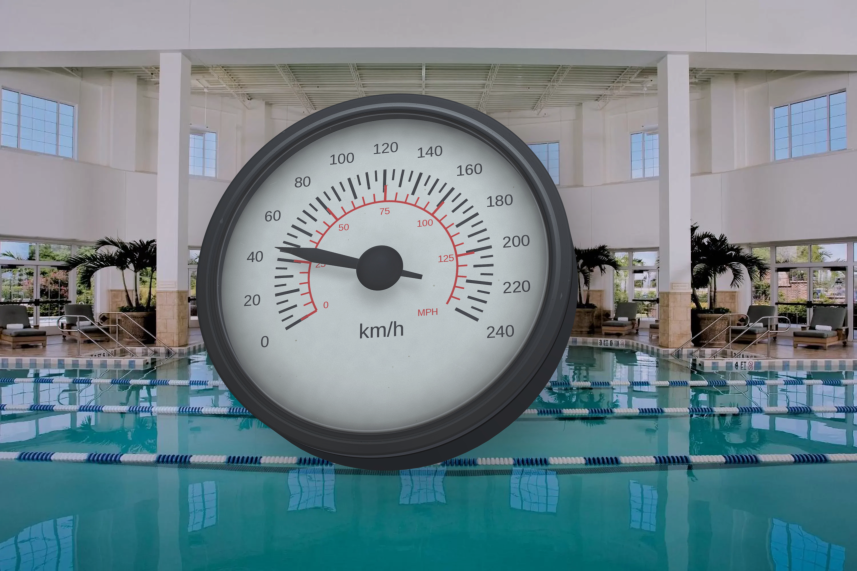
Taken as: {"value": 45, "unit": "km/h"}
